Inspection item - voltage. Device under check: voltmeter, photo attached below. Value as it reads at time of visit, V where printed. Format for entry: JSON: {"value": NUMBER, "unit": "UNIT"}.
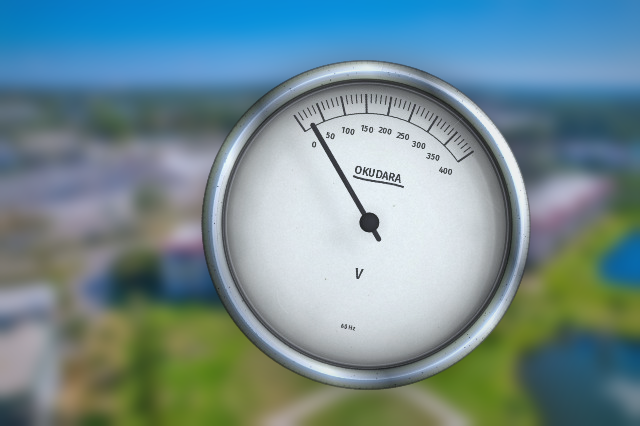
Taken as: {"value": 20, "unit": "V"}
